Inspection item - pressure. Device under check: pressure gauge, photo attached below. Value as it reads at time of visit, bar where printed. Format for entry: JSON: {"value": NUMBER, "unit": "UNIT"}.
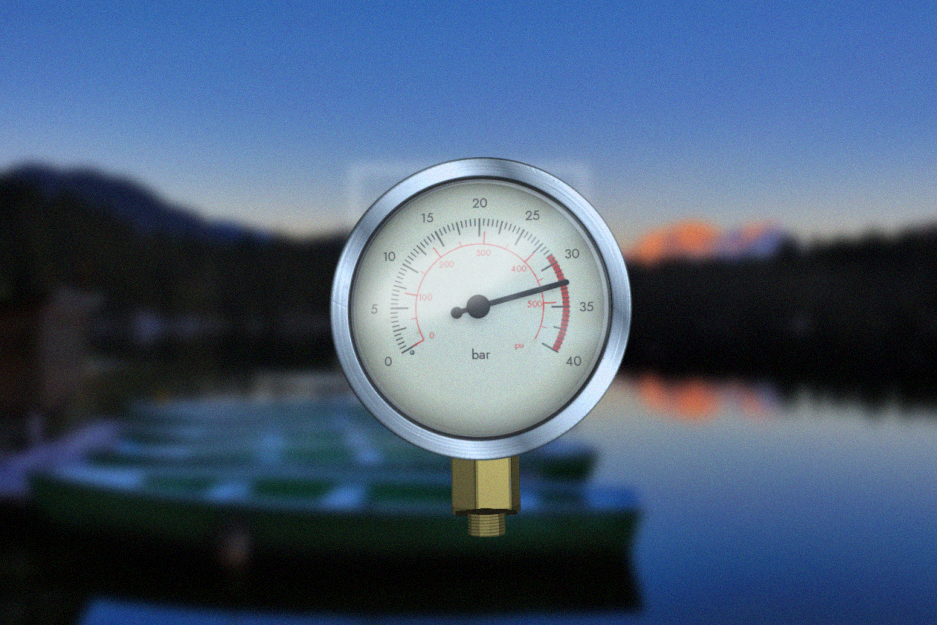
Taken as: {"value": 32.5, "unit": "bar"}
